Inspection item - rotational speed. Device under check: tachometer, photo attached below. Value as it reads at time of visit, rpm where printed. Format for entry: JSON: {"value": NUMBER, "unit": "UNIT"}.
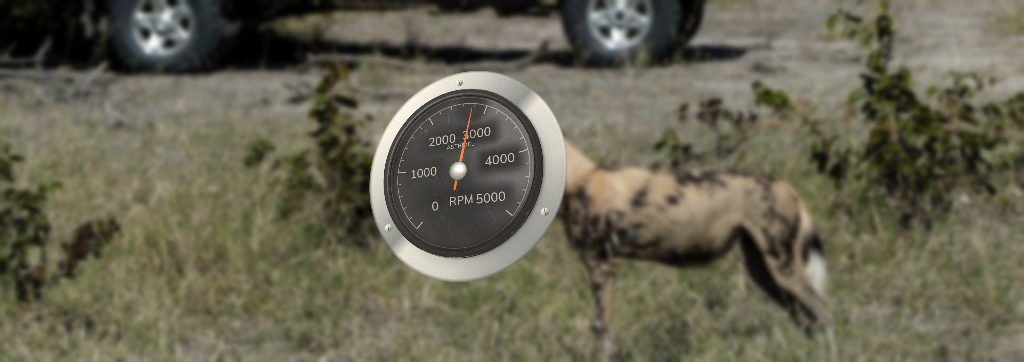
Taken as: {"value": 2800, "unit": "rpm"}
